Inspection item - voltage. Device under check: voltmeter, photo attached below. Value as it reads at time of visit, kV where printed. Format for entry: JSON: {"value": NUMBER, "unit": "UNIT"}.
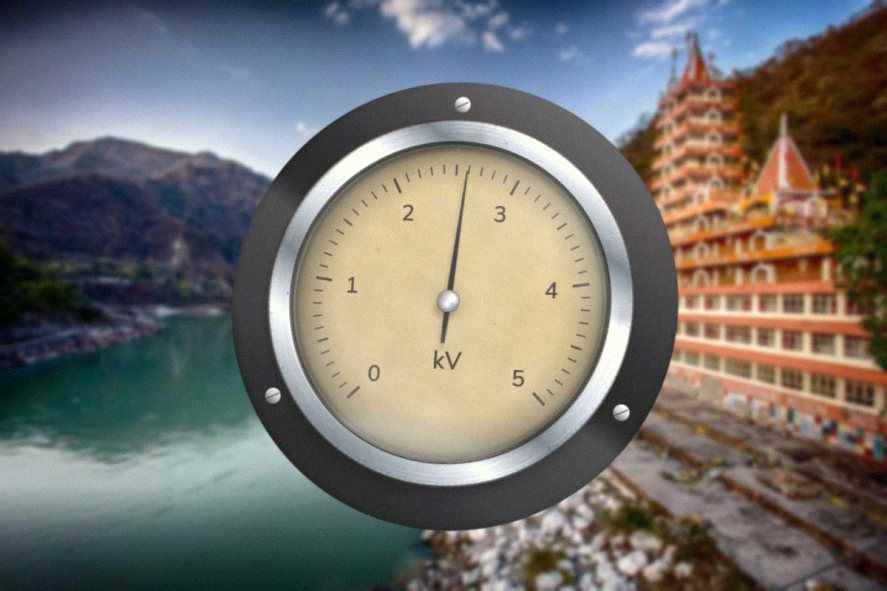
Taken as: {"value": 2.6, "unit": "kV"}
